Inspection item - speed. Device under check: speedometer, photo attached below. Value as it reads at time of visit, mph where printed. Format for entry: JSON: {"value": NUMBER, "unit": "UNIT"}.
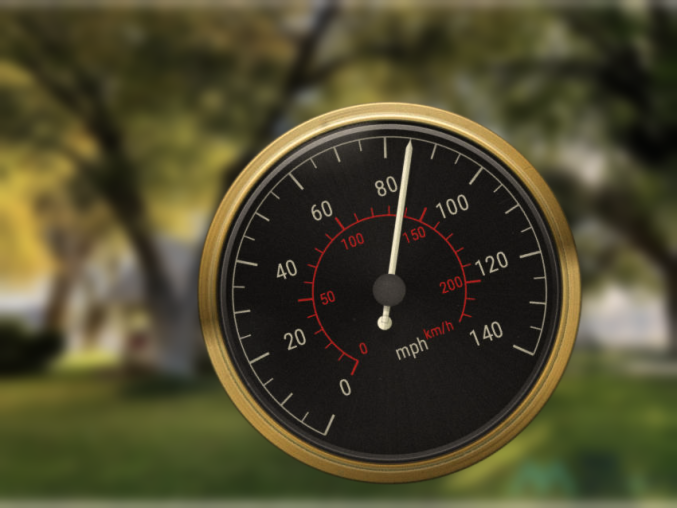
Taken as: {"value": 85, "unit": "mph"}
